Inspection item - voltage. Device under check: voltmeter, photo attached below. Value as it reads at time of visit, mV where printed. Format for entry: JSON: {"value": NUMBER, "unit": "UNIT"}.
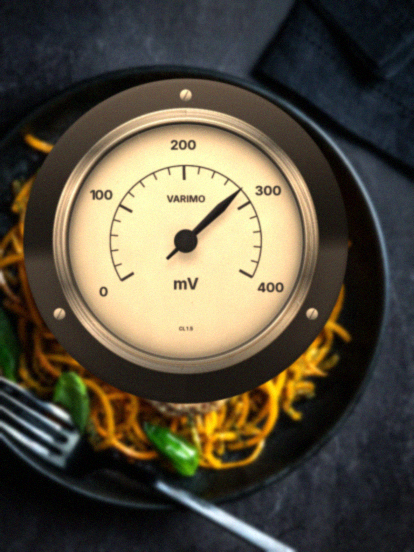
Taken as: {"value": 280, "unit": "mV"}
